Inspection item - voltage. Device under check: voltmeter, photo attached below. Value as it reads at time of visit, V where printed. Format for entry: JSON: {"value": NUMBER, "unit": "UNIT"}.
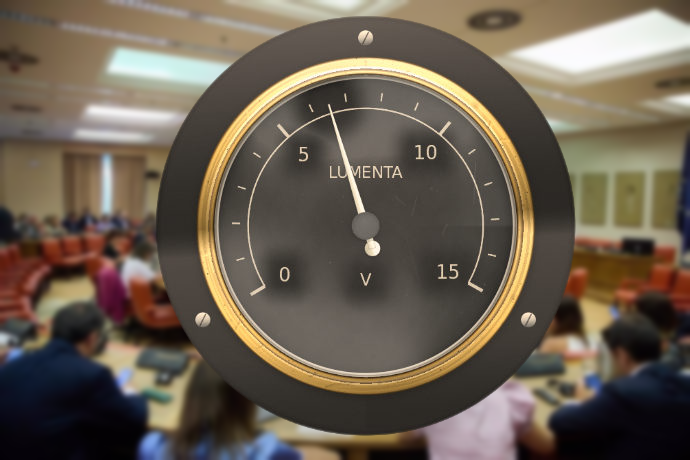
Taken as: {"value": 6.5, "unit": "V"}
